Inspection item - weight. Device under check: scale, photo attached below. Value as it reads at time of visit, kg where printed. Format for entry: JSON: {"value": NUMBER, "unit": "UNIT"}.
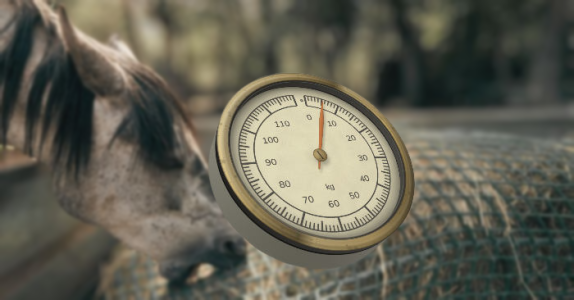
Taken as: {"value": 5, "unit": "kg"}
